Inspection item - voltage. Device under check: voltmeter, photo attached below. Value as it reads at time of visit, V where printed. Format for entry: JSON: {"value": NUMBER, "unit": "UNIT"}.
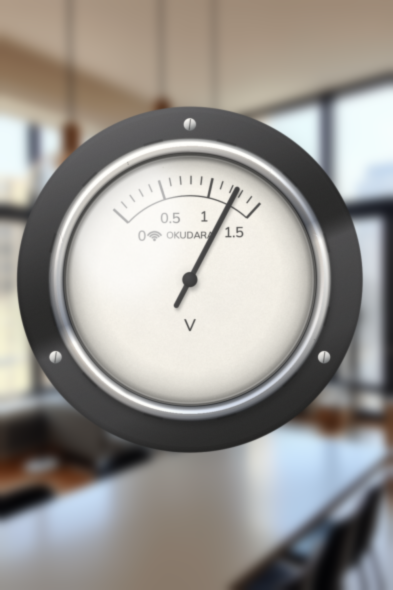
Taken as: {"value": 1.25, "unit": "V"}
